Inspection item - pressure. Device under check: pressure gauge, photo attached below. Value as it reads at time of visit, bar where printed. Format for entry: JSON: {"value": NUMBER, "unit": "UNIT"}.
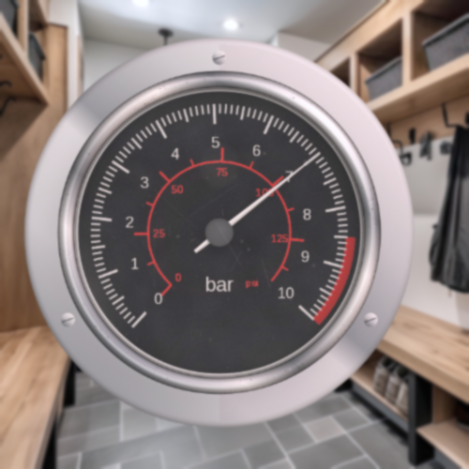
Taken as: {"value": 7, "unit": "bar"}
